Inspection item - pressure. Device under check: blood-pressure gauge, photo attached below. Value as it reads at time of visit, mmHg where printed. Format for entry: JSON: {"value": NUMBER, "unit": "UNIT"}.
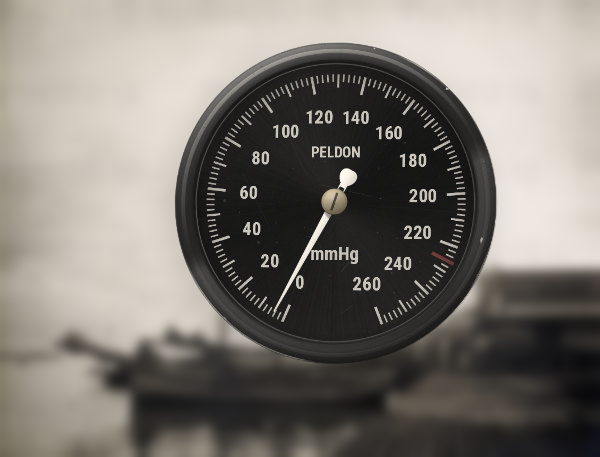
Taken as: {"value": 4, "unit": "mmHg"}
